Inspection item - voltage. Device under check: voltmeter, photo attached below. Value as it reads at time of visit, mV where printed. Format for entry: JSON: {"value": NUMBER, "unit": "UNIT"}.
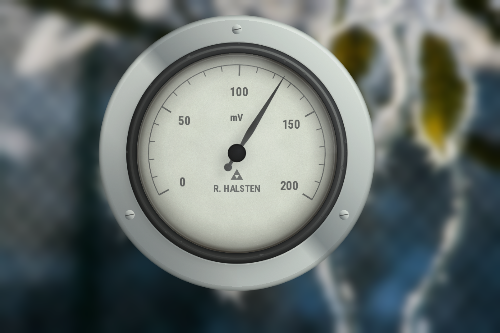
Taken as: {"value": 125, "unit": "mV"}
